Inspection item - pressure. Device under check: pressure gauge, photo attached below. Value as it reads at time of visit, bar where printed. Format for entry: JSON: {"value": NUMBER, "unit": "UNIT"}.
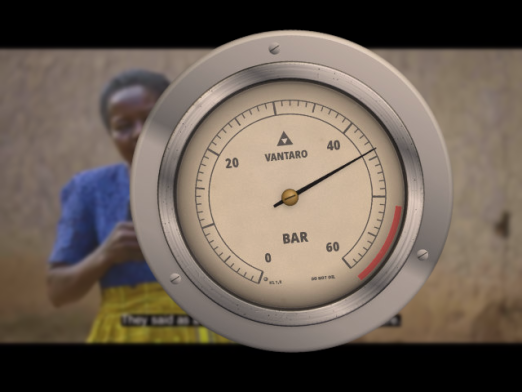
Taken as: {"value": 44, "unit": "bar"}
